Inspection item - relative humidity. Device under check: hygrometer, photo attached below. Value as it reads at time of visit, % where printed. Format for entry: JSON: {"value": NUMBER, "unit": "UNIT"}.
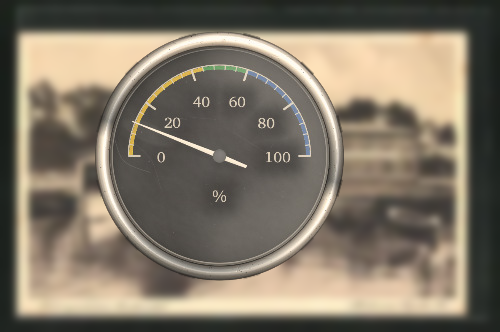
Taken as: {"value": 12, "unit": "%"}
